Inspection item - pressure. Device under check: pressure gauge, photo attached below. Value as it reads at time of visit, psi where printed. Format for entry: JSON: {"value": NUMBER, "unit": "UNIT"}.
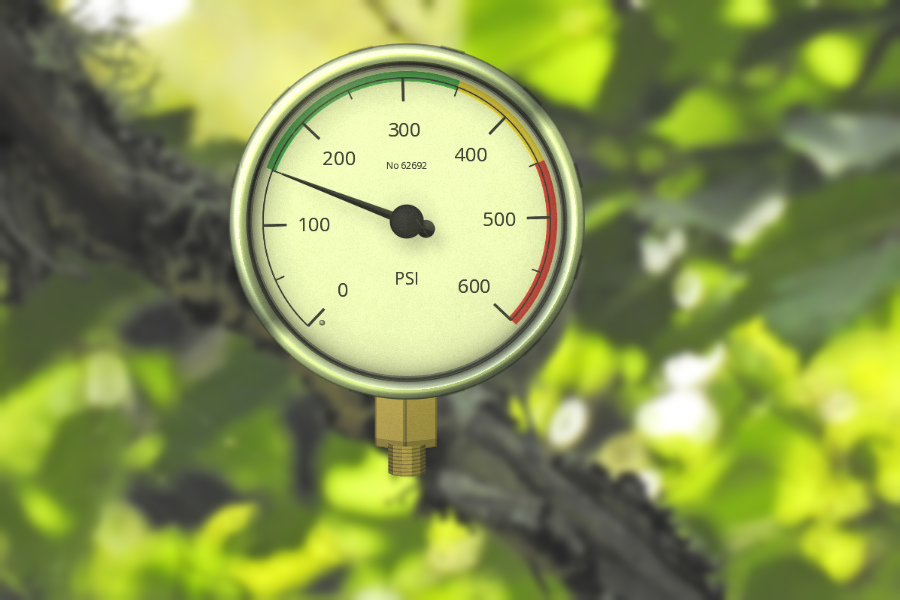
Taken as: {"value": 150, "unit": "psi"}
